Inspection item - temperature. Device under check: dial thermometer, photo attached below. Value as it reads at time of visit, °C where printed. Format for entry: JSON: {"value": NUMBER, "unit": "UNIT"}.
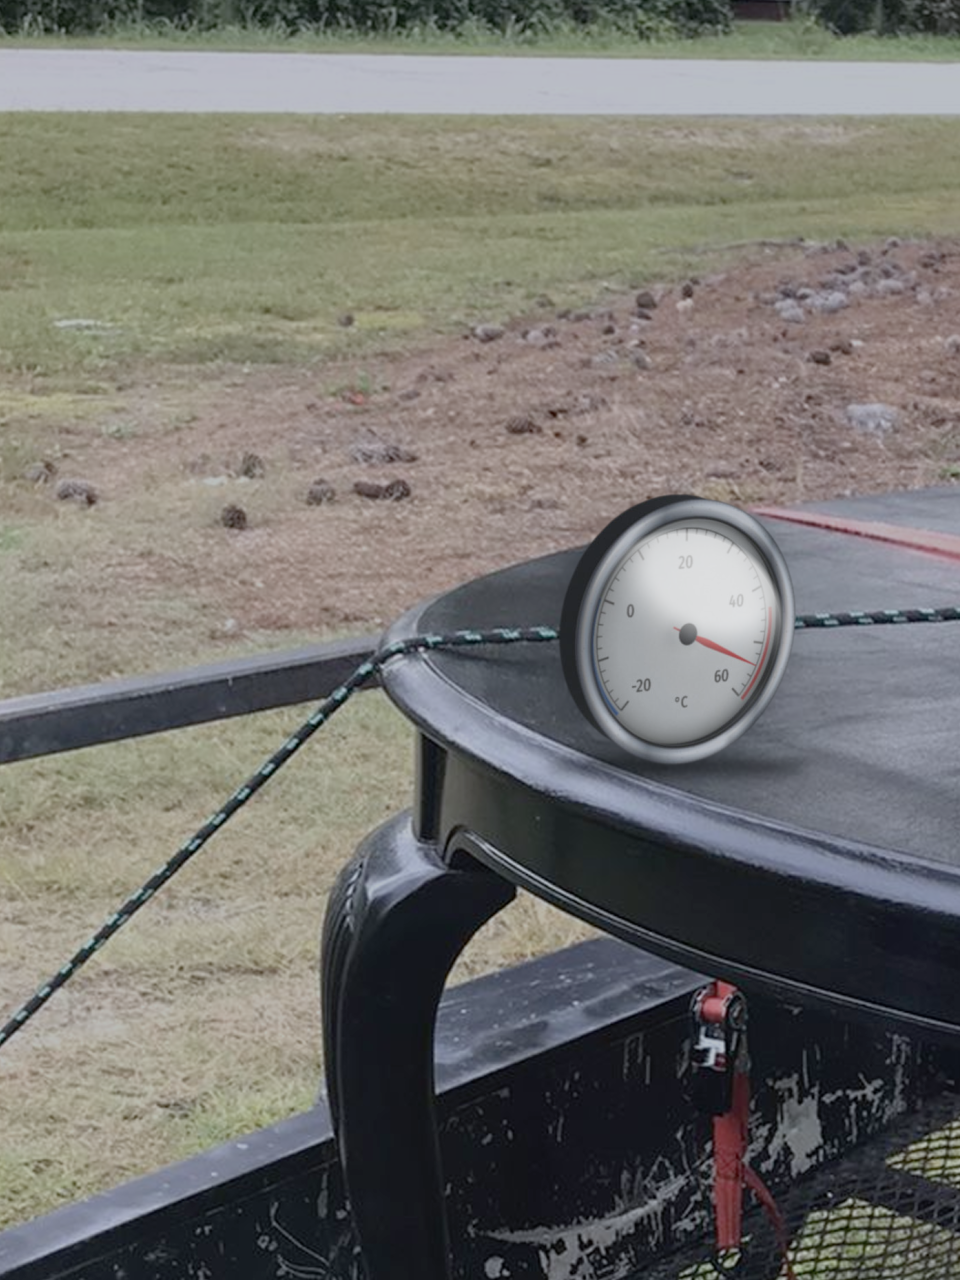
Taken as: {"value": 54, "unit": "°C"}
